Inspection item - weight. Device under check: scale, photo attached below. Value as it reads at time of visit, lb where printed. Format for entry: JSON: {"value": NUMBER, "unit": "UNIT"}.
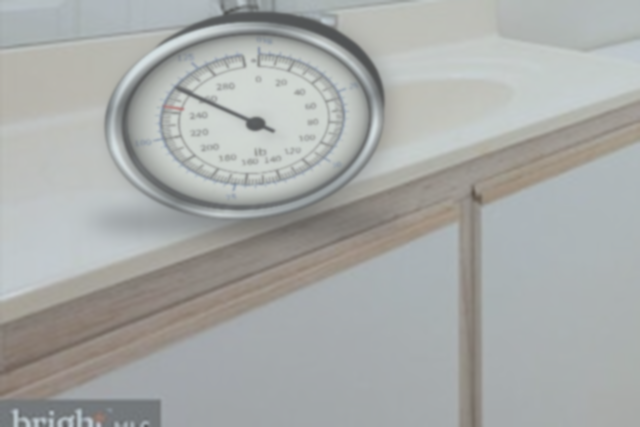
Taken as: {"value": 260, "unit": "lb"}
